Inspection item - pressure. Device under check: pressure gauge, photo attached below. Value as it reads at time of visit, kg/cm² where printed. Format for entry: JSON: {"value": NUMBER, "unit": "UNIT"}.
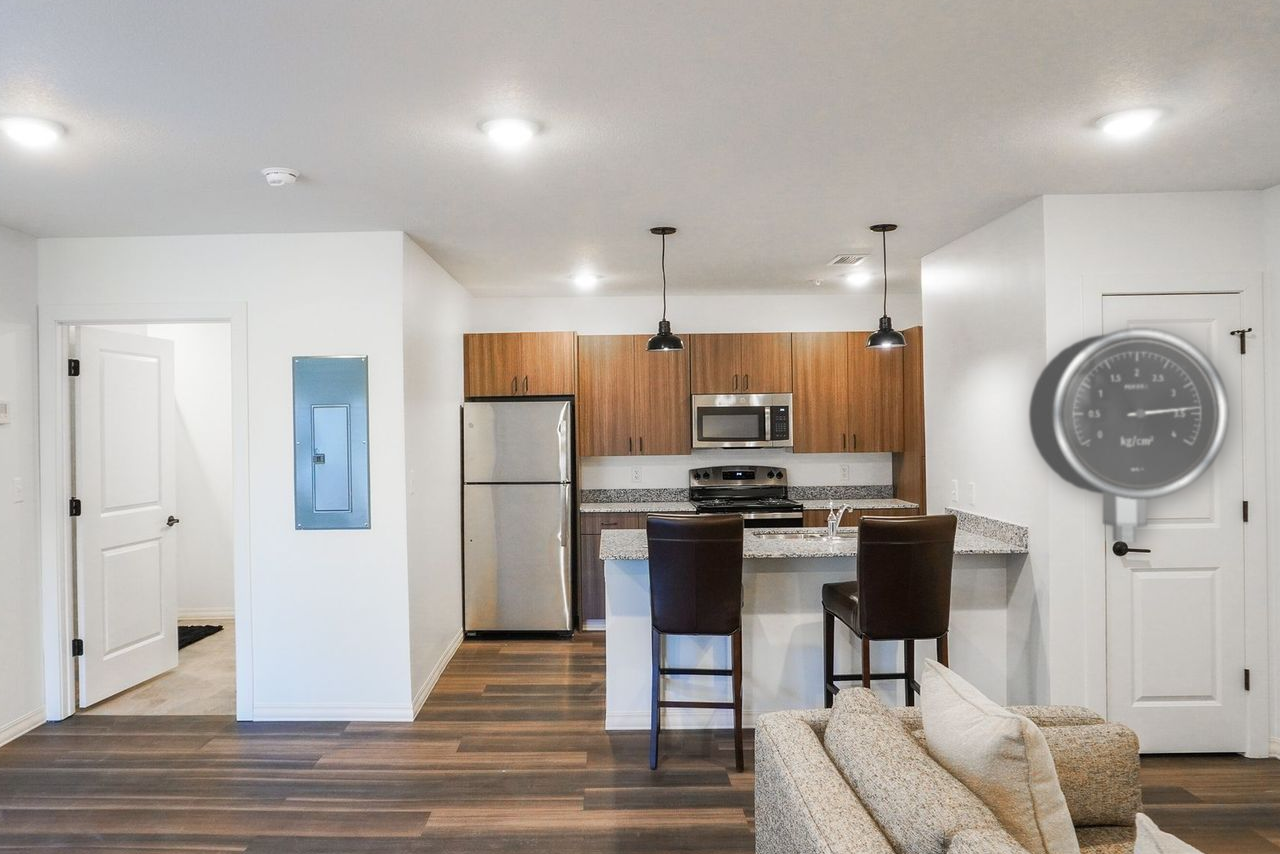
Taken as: {"value": 3.4, "unit": "kg/cm²"}
